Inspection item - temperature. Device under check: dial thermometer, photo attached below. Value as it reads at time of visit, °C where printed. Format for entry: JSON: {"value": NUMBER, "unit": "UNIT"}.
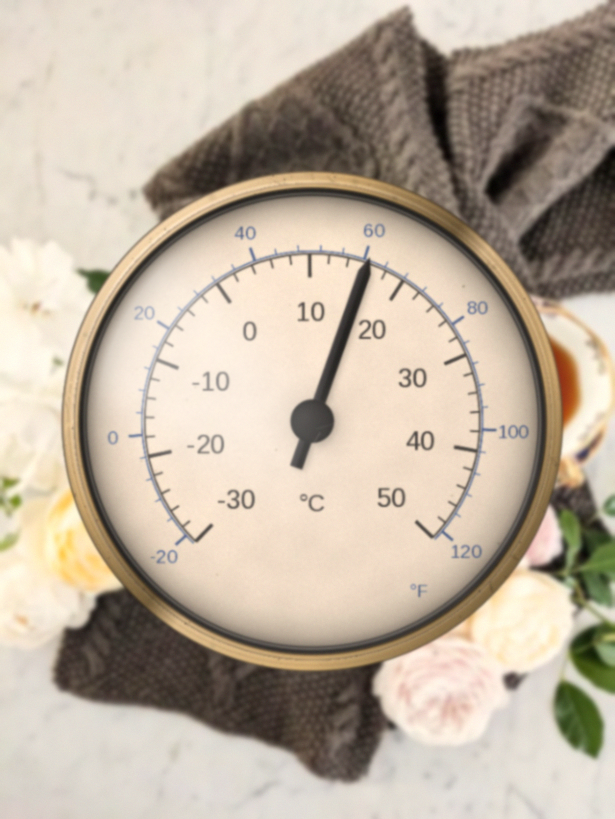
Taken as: {"value": 16, "unit": "°C"}
